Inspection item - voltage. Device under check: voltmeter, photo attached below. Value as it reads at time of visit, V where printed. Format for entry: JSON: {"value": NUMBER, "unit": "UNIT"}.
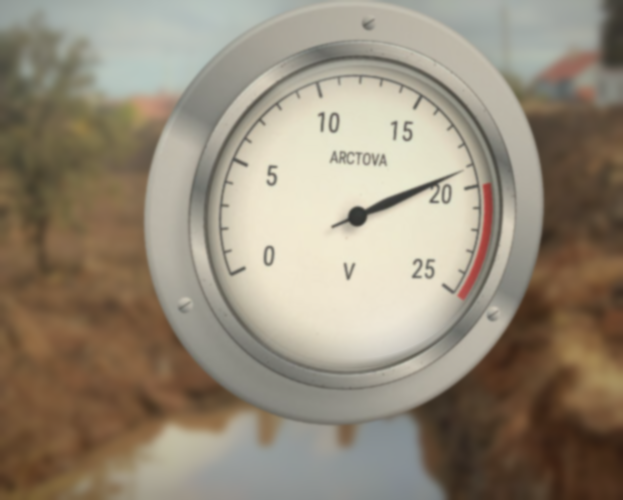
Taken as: {"value": 19, "unit": "V"}
